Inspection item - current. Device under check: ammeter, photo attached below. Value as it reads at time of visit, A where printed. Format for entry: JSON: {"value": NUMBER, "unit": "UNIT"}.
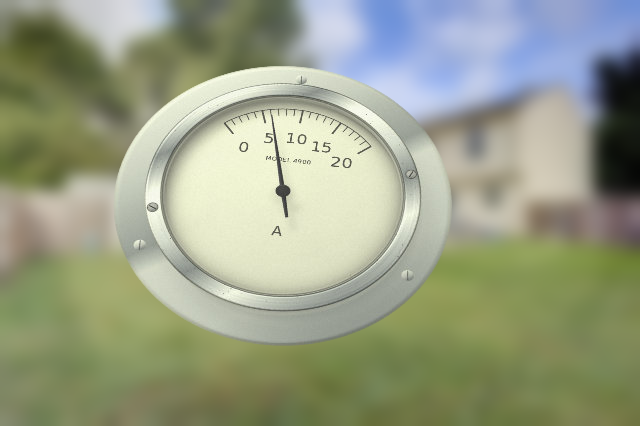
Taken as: {"value": 6, "unit": "A"}
